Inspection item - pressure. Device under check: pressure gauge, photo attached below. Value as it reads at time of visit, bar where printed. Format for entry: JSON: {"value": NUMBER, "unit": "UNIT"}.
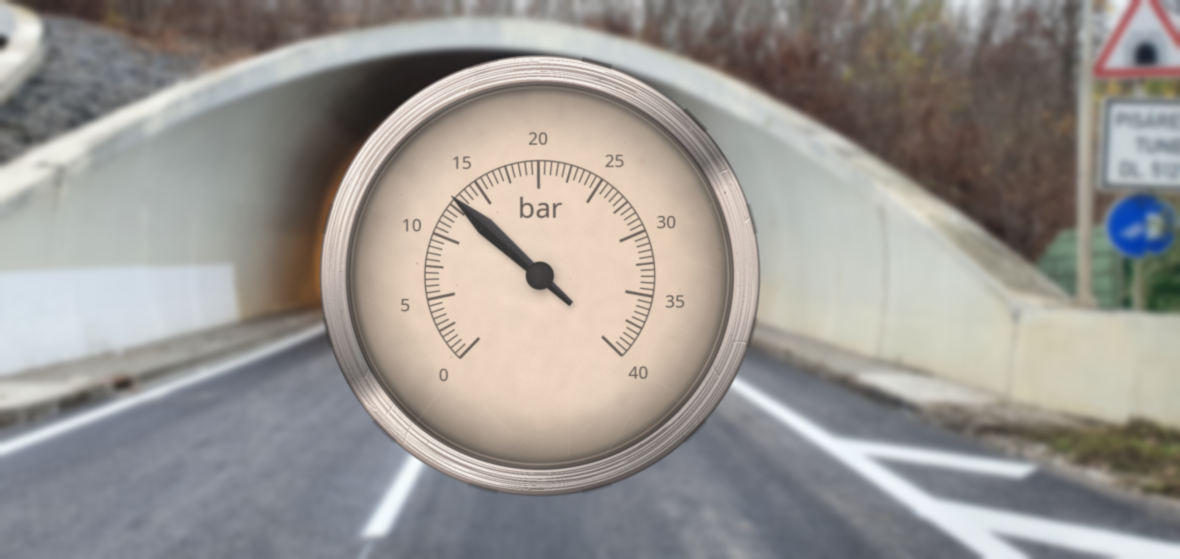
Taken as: {"value": 13, "unit": "bar"}
